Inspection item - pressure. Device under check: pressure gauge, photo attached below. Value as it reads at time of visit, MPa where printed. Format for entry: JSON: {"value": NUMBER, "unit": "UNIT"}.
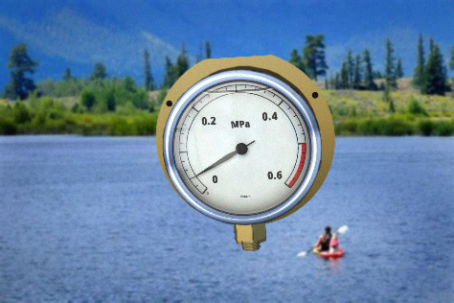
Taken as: {"value": 0.04, "unit": "MPa"}
